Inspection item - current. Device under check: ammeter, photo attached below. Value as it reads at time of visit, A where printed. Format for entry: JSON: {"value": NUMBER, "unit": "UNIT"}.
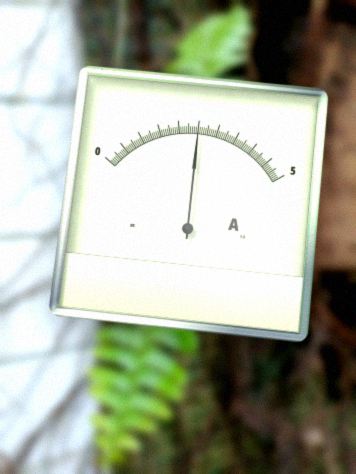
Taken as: {"value": 2.5, "unit": "A"}
